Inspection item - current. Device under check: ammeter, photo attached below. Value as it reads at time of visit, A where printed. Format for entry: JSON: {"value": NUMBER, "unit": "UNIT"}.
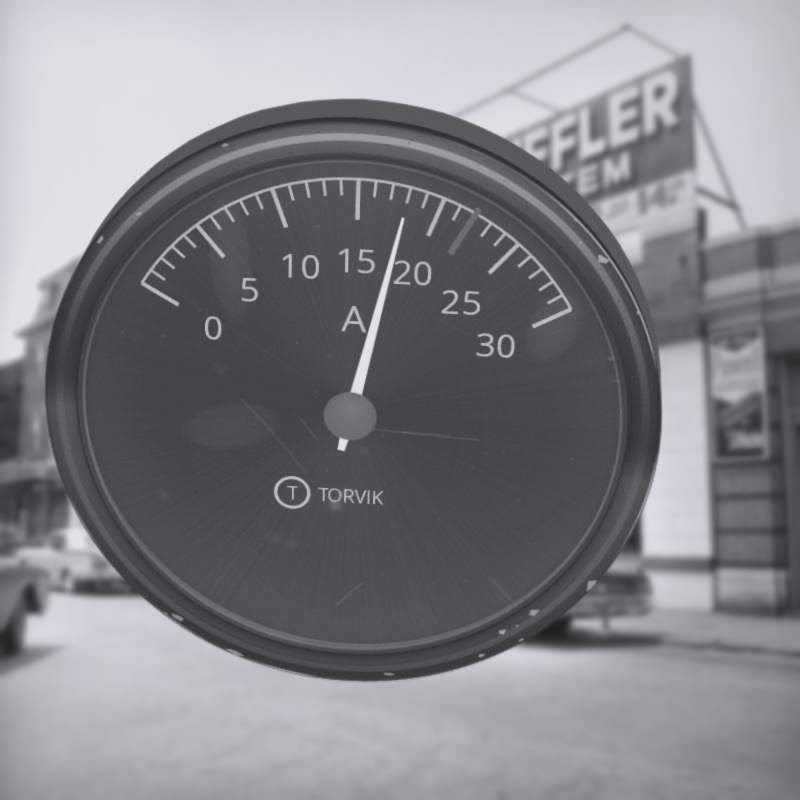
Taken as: {"value": 18, "unit": "A"}
